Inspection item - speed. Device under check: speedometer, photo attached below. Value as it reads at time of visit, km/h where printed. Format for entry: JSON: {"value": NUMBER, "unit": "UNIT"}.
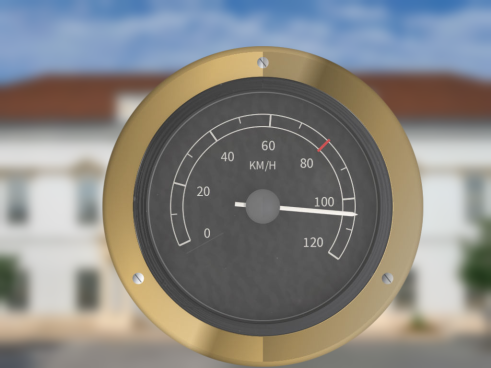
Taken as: {"value": 105, "unit": "km/h"}
